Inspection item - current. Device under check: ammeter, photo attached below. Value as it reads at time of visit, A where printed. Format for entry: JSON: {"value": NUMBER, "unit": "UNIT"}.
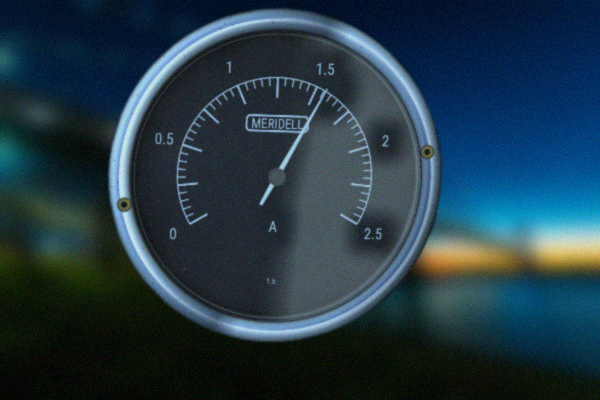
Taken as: {"value": 1.55, "unit": "A"}
